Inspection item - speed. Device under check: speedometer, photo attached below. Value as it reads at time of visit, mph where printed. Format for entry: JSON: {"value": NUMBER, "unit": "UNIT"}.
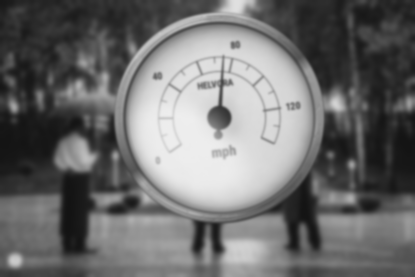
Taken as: {"value": 75, "unit": "mph"}
